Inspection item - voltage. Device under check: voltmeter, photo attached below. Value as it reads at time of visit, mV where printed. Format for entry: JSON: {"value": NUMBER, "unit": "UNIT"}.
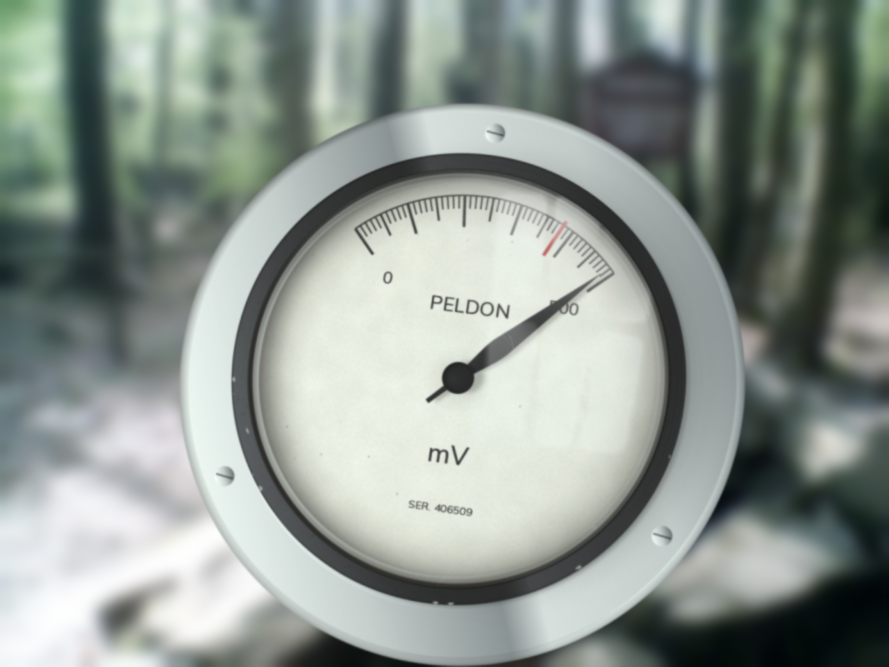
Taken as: {"value": 490, "unit": "mV"}
